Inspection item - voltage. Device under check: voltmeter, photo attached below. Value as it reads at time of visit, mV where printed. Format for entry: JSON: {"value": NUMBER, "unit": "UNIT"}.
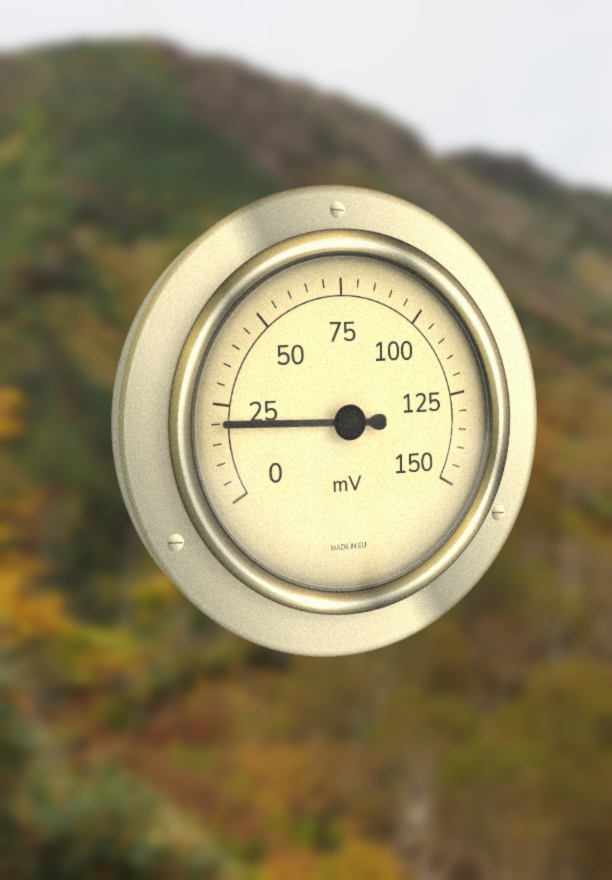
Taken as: {"value": 20, "unit": "mV"}
